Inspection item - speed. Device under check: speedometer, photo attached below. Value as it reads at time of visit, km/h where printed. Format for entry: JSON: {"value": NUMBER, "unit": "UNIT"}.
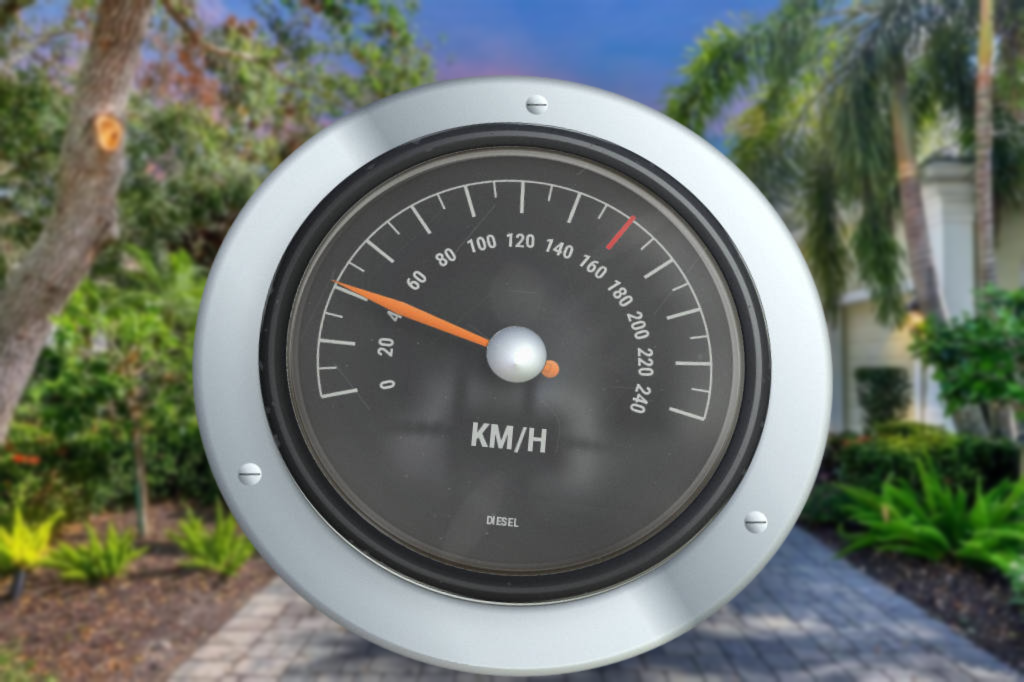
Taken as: {"value": 40, "unit": "km/h"}
